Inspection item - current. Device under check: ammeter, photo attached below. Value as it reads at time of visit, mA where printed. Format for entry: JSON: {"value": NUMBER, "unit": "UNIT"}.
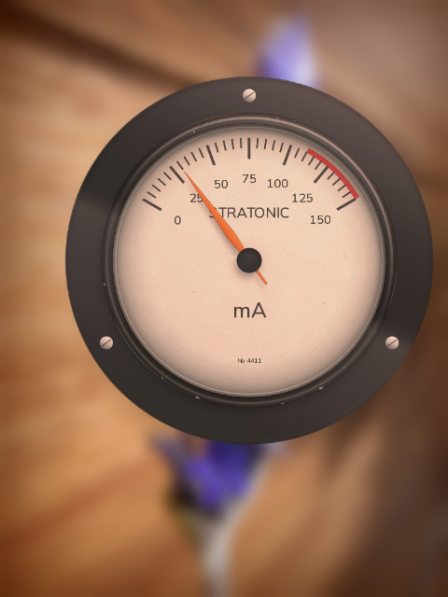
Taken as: {"value": 30, "unit": "mA"}
